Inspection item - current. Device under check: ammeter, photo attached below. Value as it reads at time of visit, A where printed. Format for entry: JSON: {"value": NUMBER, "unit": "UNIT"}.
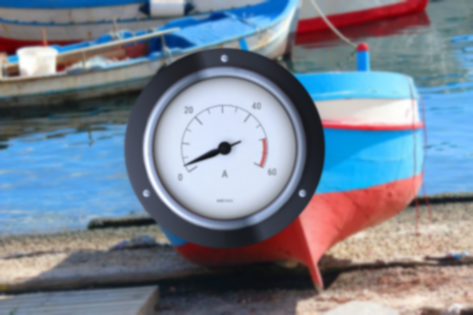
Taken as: {"value": 2.5, "unit": "A"}
